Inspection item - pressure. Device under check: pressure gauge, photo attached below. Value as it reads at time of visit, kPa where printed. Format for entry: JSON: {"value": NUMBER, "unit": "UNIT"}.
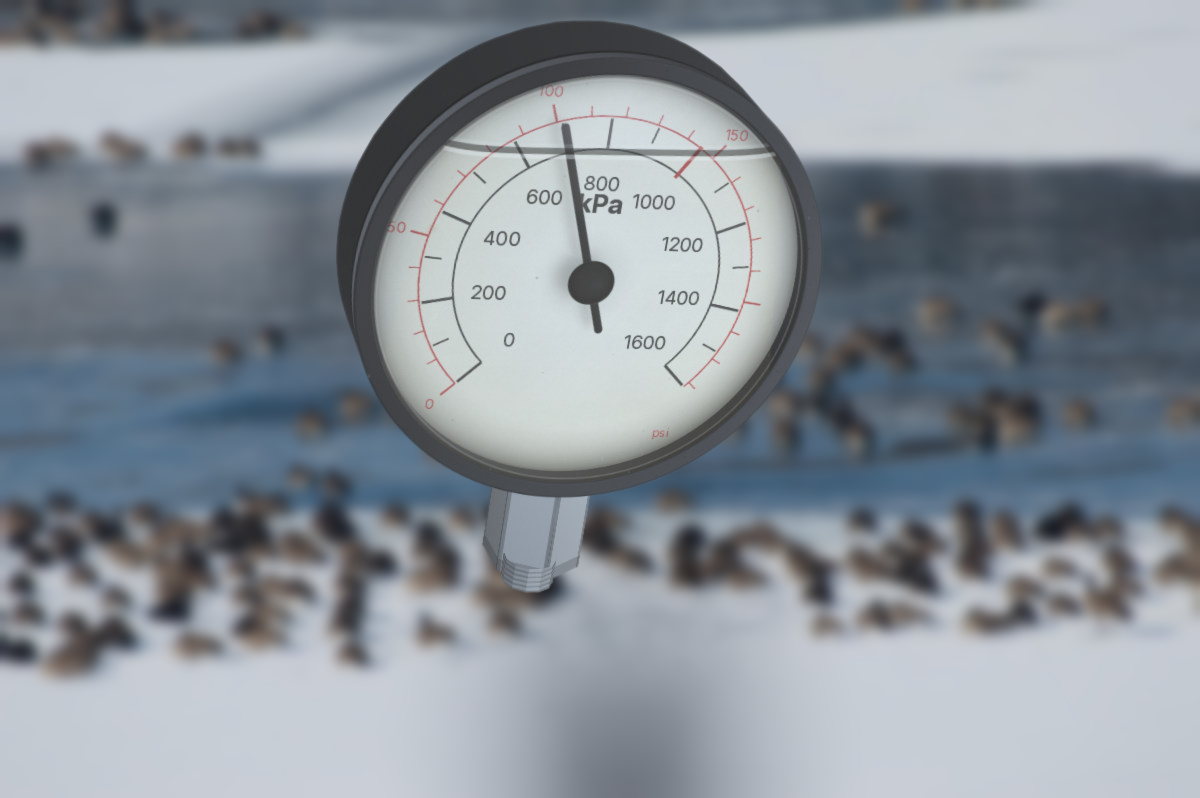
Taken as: {"value": 700, "unit": "kPa"}
